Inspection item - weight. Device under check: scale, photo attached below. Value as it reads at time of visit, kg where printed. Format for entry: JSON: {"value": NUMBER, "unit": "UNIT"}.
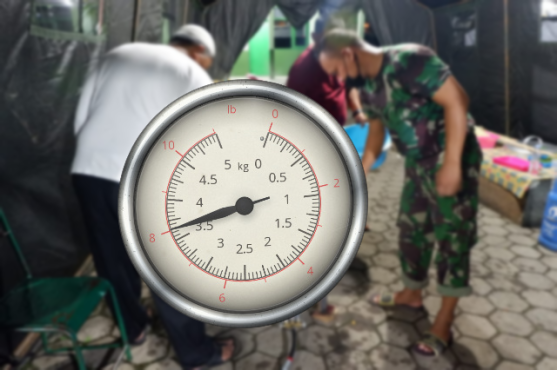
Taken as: {"value": 3.65, "unit": "kg"}
